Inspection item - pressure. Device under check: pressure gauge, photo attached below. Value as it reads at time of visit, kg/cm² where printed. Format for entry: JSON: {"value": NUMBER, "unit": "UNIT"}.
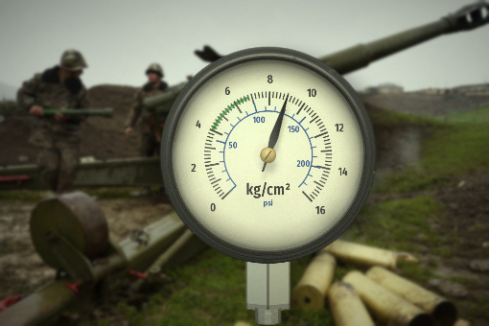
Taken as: {"value": 9, "unit": "kg/cm²"}
